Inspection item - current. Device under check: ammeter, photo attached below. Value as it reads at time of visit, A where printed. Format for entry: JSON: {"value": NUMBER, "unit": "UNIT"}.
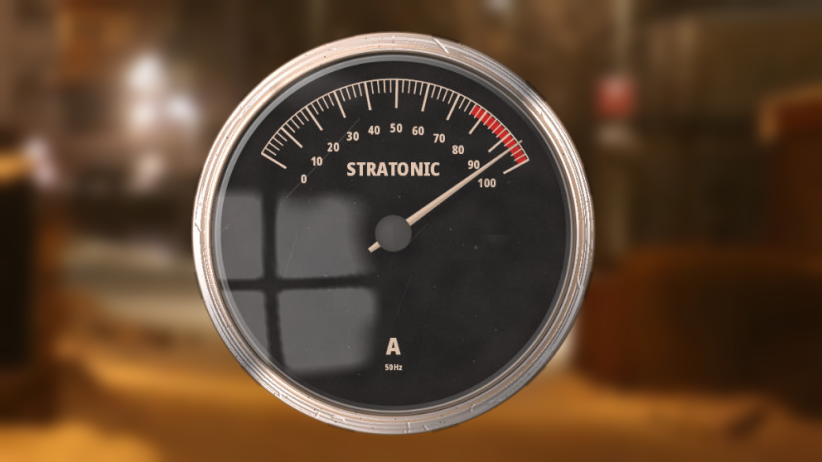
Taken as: {"value": 94, "unit": "A"}
